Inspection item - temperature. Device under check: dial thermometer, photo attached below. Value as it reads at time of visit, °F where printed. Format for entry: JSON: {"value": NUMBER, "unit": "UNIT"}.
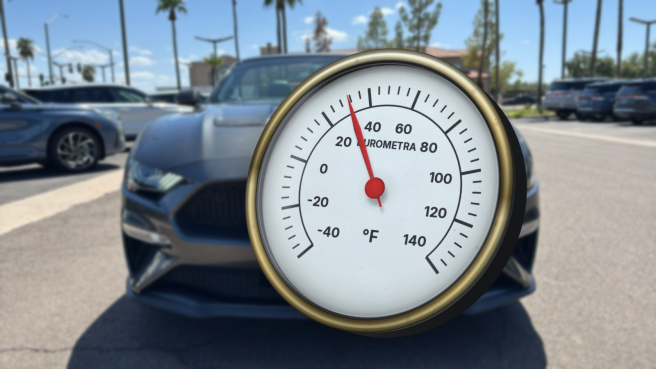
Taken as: {"value": 32, "unit": "°F"}
